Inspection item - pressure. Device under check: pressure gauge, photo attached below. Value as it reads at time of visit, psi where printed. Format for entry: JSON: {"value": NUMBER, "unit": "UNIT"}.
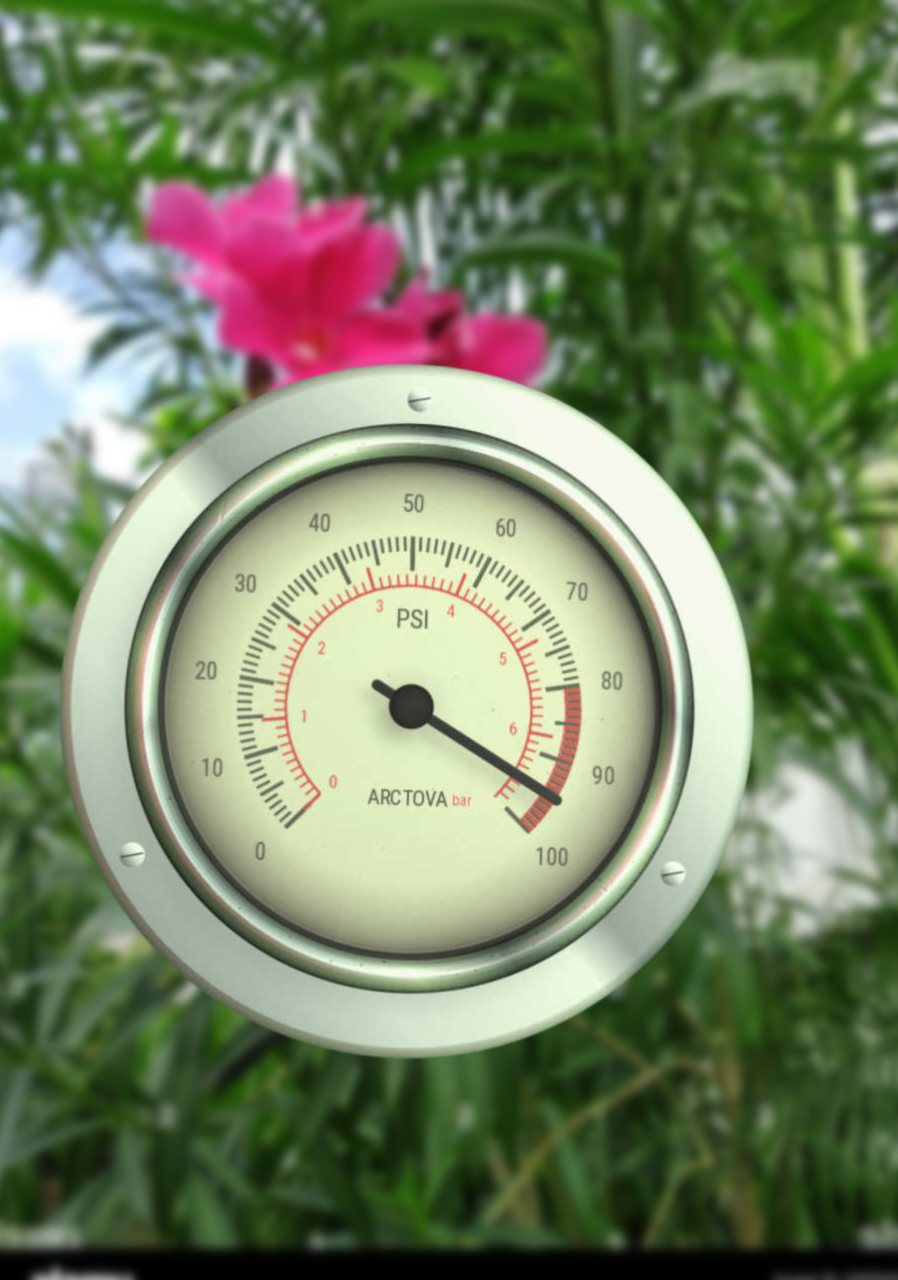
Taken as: {"value": 95, "unit": "psi"}
